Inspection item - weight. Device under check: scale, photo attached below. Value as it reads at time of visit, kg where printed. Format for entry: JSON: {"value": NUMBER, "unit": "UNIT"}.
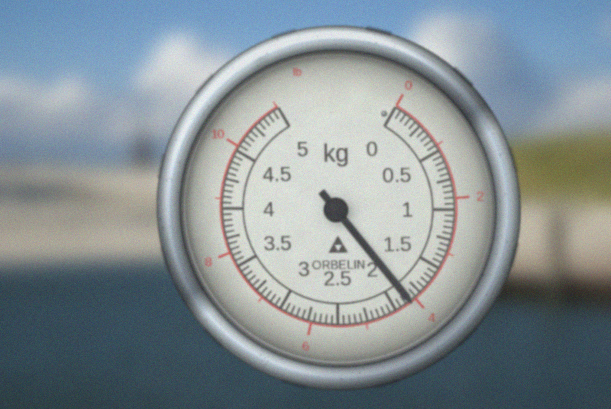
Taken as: {"value": 1.85, "unit": "kg"}
